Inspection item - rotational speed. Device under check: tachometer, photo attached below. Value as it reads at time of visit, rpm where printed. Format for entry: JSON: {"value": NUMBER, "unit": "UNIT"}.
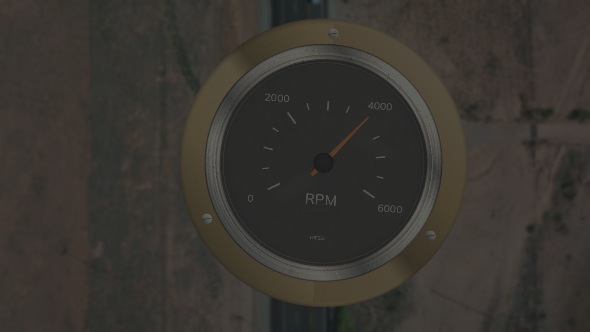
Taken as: {"value": 4000, "unit": "rpm"}
